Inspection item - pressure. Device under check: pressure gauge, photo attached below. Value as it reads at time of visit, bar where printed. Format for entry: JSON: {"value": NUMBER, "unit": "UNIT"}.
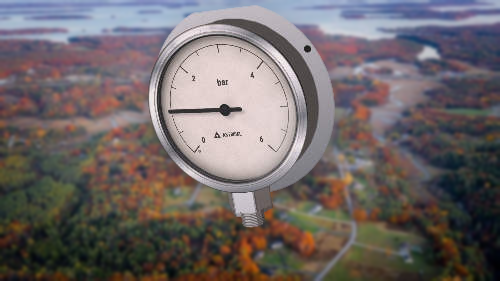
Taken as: {"value": 1, "unit": "bar"}
